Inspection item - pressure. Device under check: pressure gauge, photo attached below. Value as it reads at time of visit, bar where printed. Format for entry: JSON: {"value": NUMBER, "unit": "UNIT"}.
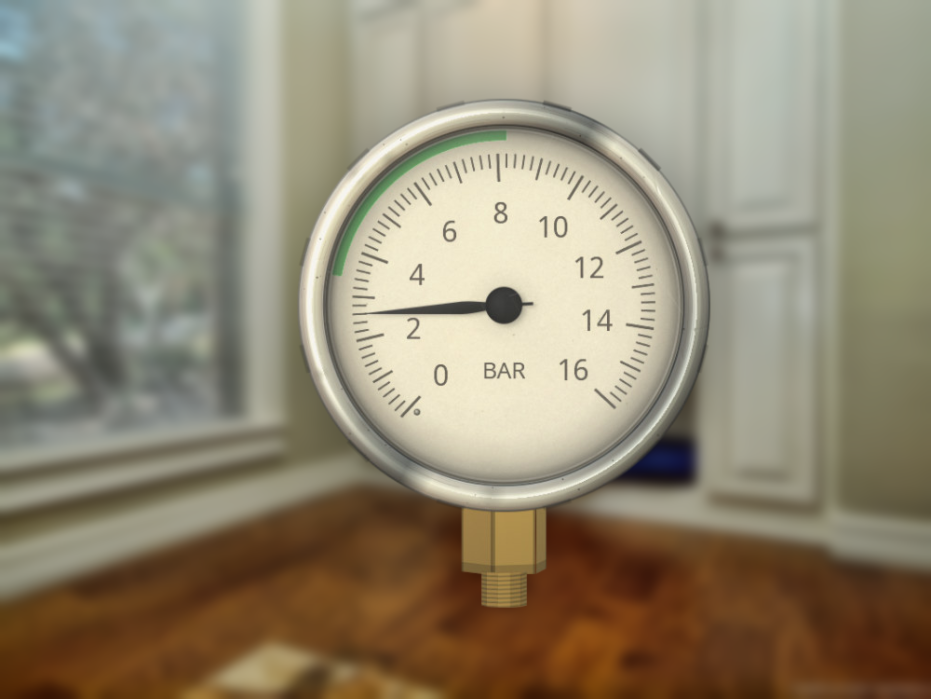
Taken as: {"value": 2.6, "unit": "bar"}
